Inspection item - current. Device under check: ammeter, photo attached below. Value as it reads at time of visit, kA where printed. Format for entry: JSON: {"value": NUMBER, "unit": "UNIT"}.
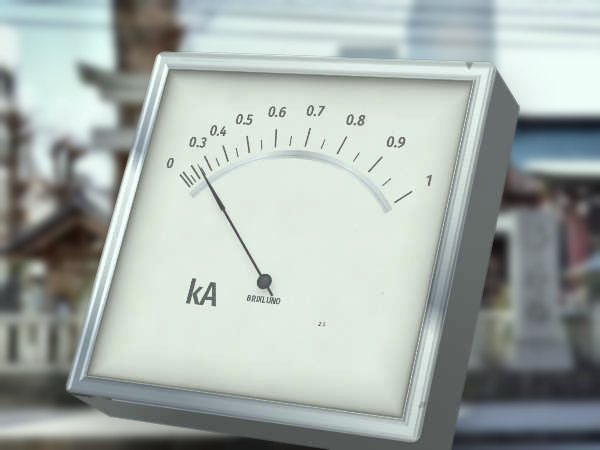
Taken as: {"value": 0.25, "unit": "kA"}
